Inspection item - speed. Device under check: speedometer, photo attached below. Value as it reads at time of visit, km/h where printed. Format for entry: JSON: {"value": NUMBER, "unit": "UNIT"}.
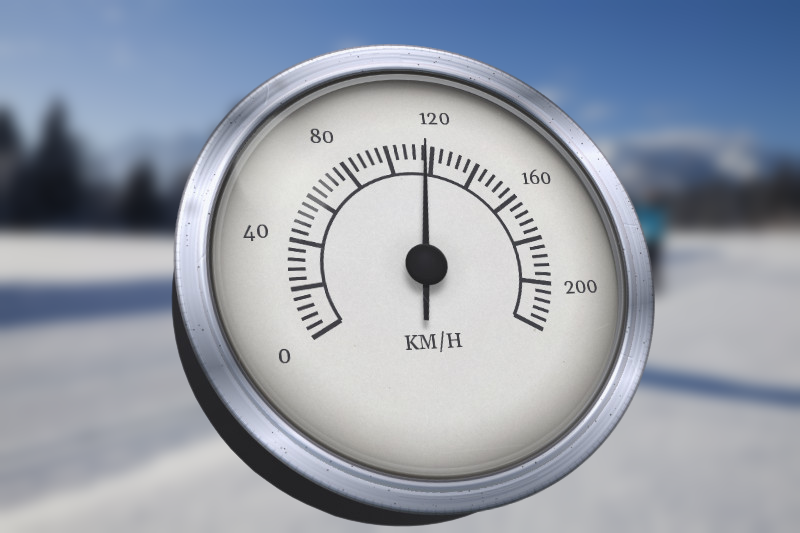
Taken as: {"value": 116, "unit": "km/h"}
